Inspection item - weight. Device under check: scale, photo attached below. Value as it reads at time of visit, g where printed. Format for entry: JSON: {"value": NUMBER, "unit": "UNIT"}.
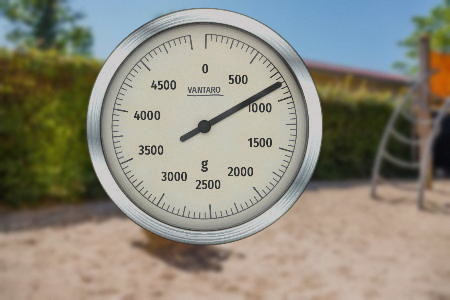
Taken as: {"value": 850, "unit": "g"}
